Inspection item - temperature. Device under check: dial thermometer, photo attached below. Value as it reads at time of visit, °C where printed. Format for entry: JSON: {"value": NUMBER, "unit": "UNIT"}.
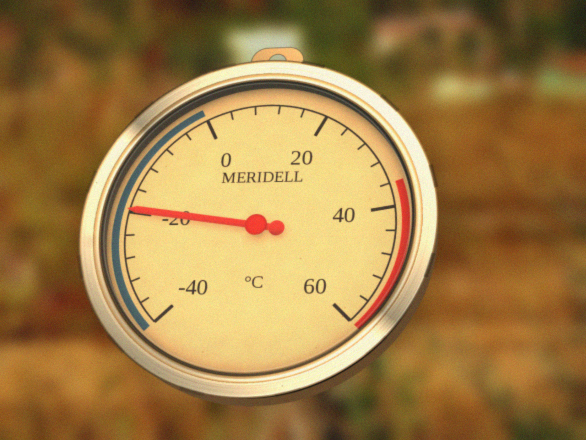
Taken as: {"value": -20, "unit": "°C"}
